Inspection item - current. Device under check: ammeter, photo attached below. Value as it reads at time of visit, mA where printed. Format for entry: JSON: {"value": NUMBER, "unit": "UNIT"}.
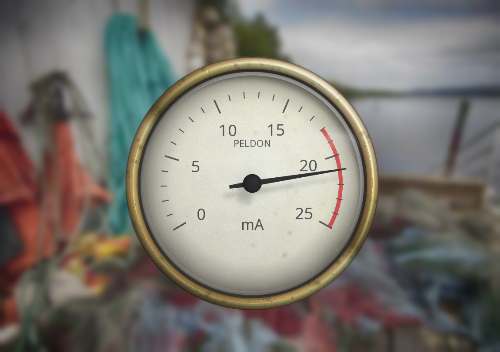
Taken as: {"value": 21, "unit": "mA"}
